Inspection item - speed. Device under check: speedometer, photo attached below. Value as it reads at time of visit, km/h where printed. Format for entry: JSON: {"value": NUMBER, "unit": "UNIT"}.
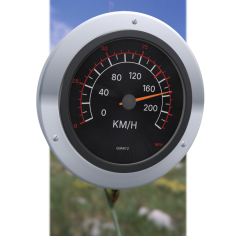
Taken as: {"value": 175, "unit": "km/h"}
